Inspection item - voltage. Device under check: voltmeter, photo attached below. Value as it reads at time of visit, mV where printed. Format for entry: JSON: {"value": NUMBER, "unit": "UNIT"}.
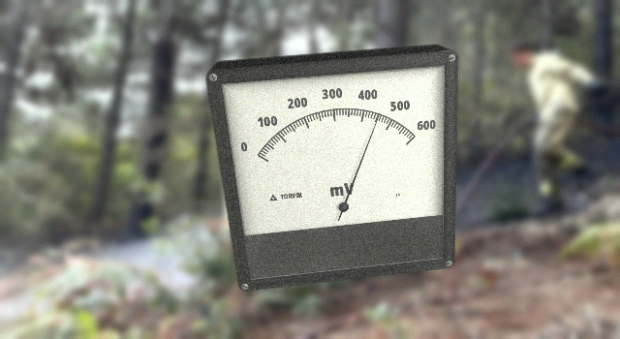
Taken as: {"value": 450, "unit": "mV"}
